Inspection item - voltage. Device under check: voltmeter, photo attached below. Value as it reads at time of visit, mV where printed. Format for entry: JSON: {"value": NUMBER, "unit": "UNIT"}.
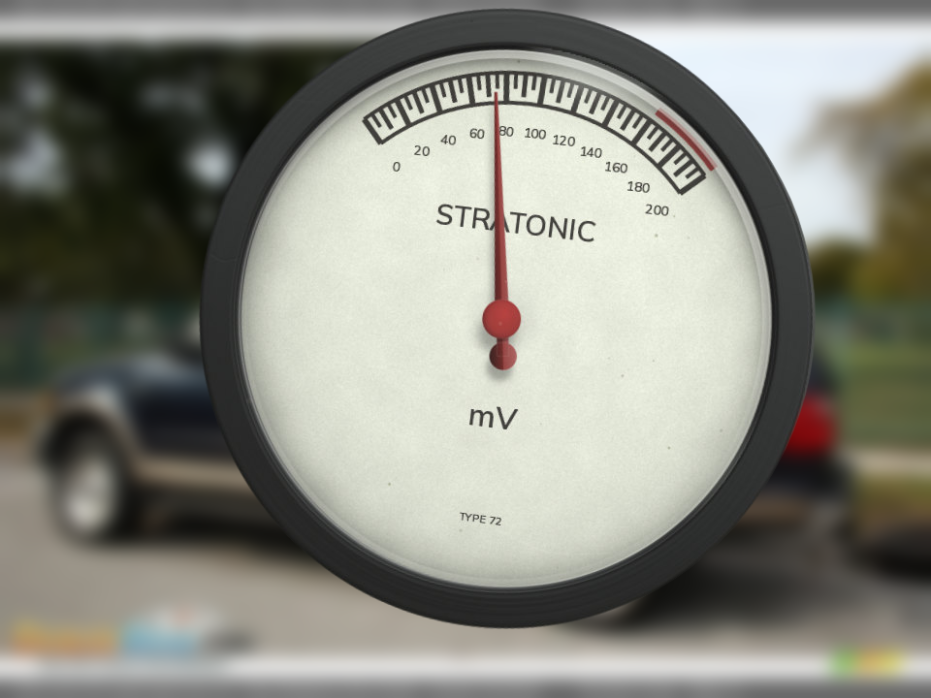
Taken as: {"value": 75, "unit": "mV"}
